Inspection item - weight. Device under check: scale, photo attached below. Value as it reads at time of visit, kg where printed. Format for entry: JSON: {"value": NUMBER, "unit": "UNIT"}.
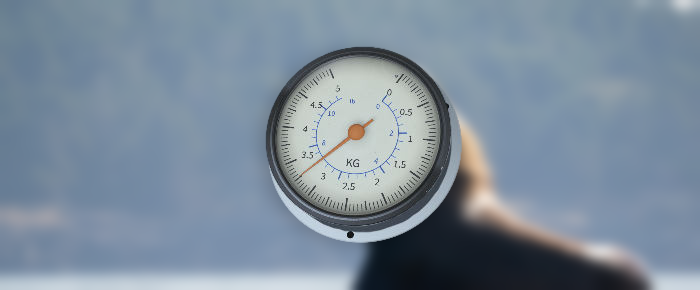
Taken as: {"value": 3.25, "unit": "kg"}
